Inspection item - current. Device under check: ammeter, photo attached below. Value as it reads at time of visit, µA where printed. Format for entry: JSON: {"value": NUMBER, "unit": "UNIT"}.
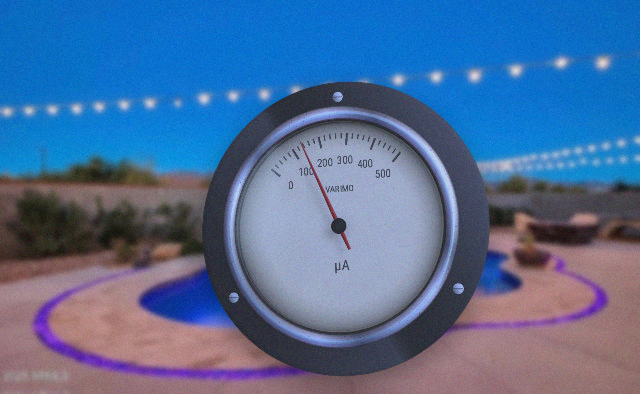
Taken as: {"value": 140, "unit": "µA"}
